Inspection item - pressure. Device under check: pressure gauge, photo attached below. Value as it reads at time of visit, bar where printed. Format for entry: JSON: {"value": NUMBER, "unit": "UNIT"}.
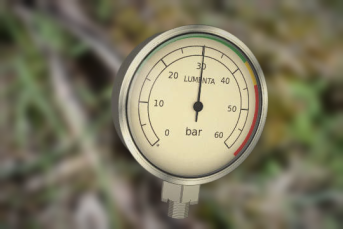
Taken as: {"value": 30, "unit": "bar"}
